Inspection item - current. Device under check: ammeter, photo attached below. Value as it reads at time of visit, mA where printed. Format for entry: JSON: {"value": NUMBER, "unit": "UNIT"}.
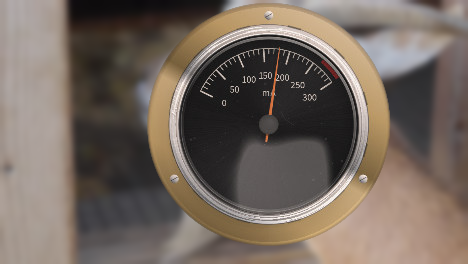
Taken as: {"value": 180, "unit": "mA"}
